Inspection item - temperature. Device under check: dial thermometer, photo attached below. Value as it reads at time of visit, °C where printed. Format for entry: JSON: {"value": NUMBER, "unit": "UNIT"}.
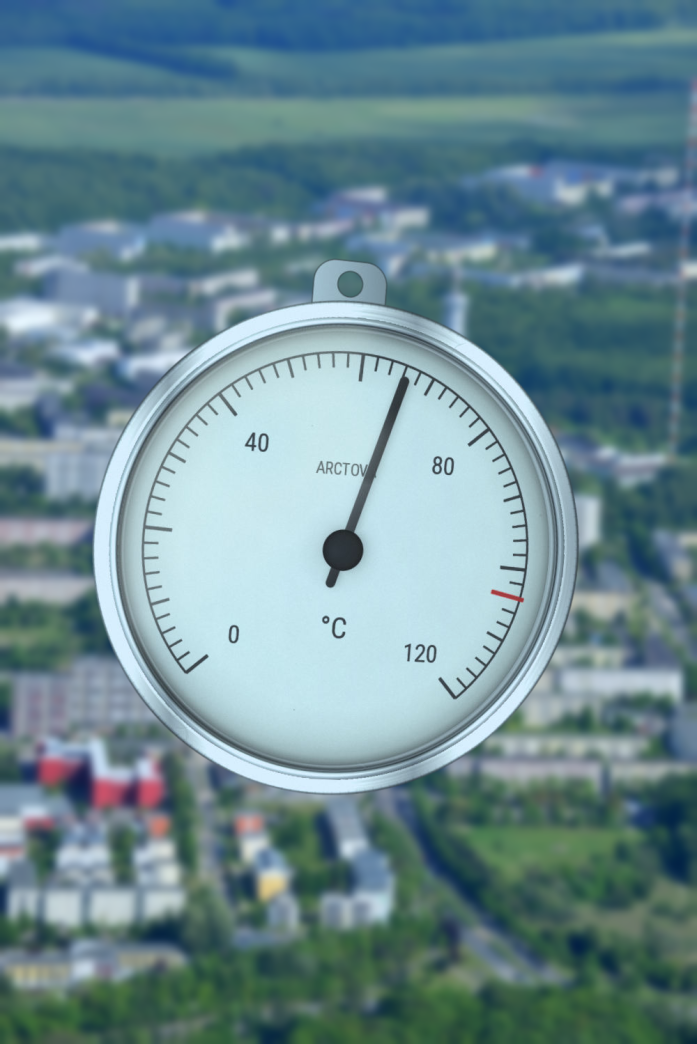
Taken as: {"value": 66, "unit": "°C"}
